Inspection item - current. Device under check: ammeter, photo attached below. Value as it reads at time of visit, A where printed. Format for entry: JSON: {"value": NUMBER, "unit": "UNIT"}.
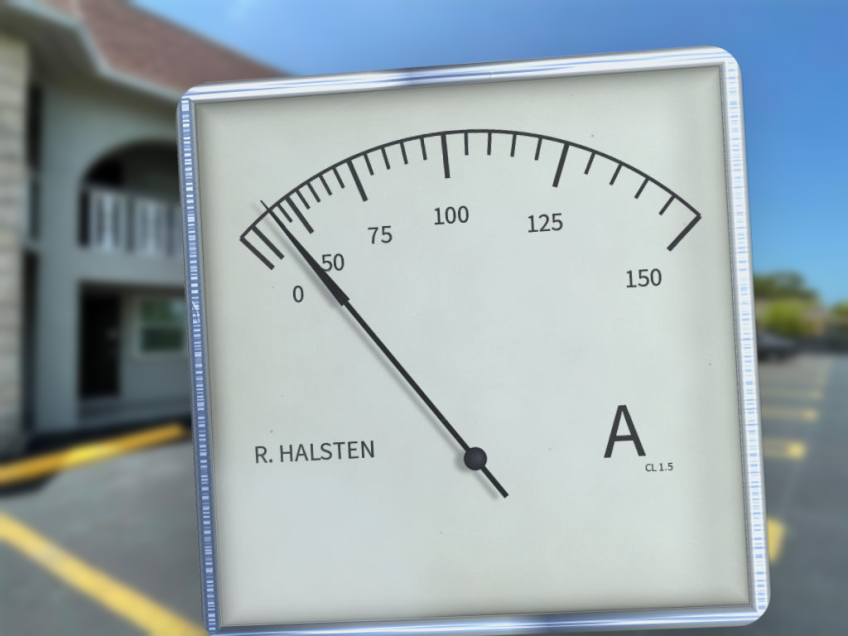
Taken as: {"value": 40, "unit": "A"}
